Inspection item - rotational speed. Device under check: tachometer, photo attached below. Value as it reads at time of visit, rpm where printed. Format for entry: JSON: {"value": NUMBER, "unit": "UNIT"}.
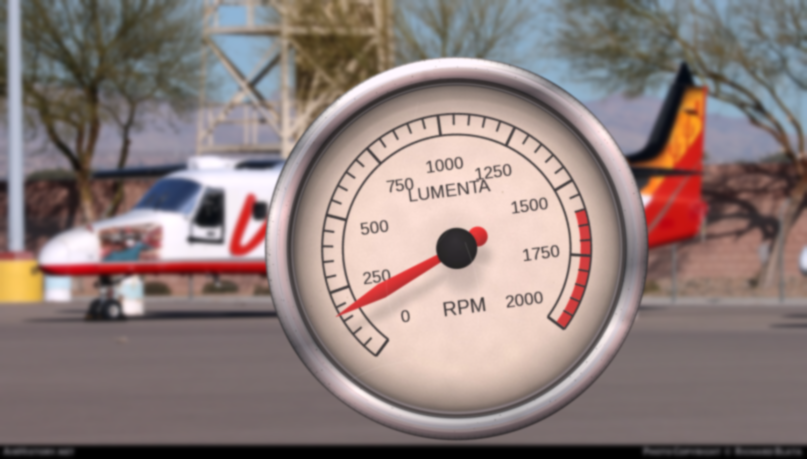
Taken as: {"value": 175, "unit": "rpm"}
